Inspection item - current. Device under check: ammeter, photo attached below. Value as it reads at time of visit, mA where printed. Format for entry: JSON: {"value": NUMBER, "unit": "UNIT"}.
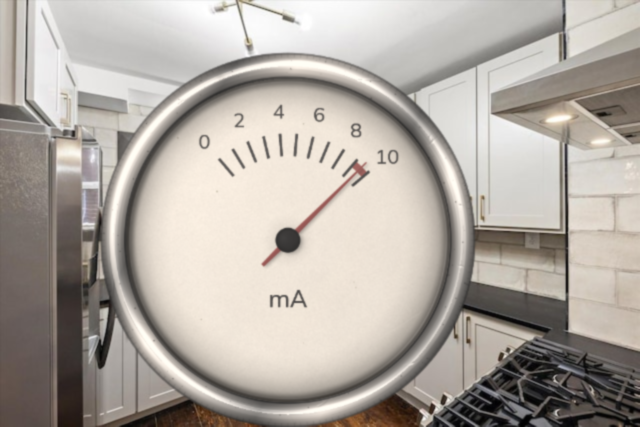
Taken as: {"value": 9.5, "unit": "mA"}
